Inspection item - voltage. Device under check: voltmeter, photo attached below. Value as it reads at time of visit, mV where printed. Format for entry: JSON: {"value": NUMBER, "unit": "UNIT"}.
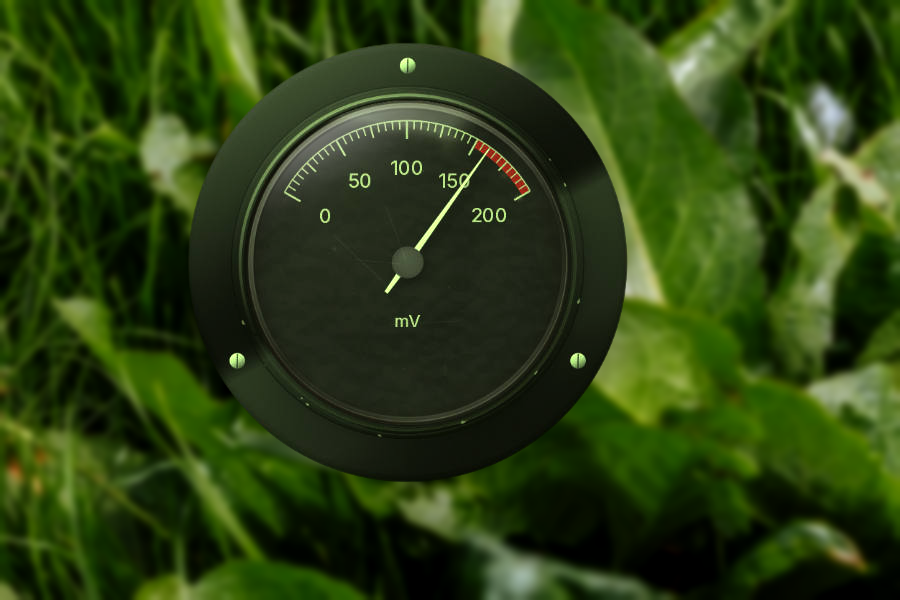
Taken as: {"value": 160, "unit": "mV"}
